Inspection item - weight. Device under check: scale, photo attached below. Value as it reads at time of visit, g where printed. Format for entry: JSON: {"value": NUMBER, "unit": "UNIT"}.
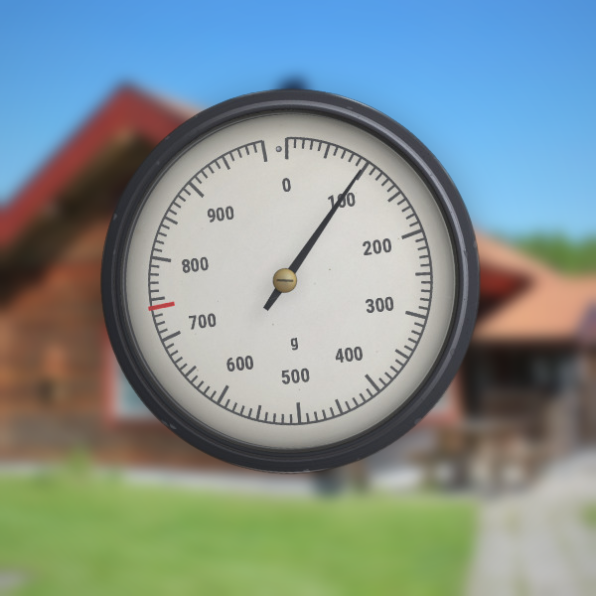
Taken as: {"value": 100, "unit": "g"}
